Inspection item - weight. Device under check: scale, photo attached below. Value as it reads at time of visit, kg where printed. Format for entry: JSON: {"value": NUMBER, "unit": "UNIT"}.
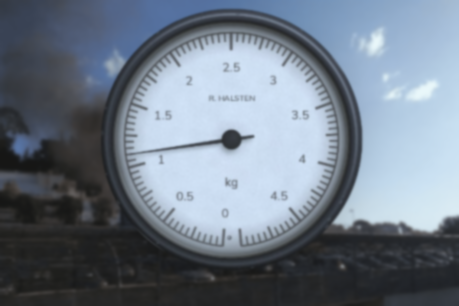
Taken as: {"value": 1.1, "unit": "kg"}
